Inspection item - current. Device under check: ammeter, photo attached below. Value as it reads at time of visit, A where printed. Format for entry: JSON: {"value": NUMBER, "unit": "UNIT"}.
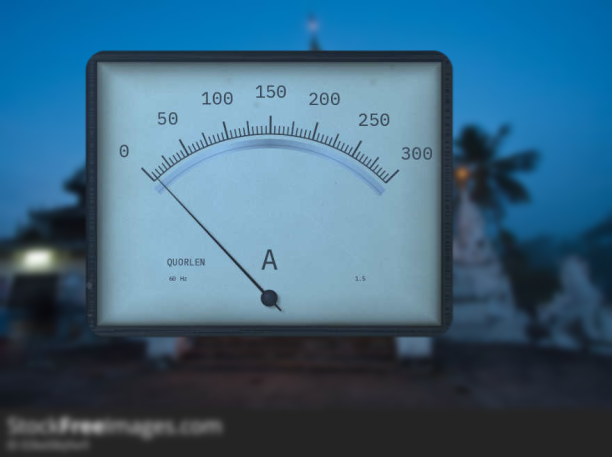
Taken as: {"value": 5, "unit": "A"}
